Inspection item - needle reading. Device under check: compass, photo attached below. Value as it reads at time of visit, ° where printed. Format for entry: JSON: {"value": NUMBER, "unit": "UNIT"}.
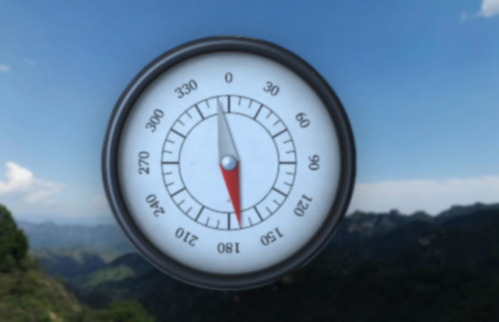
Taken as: {"value": 170, "unit": "°"}
